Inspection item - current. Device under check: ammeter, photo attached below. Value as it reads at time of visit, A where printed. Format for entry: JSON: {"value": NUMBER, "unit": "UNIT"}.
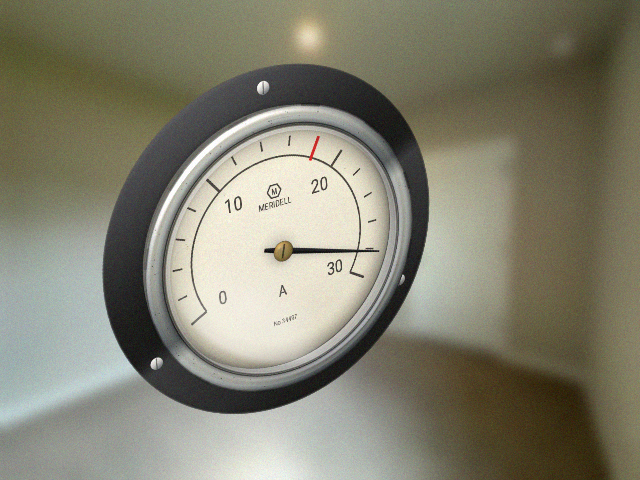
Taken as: {"value": 28, "unit": "A"}
